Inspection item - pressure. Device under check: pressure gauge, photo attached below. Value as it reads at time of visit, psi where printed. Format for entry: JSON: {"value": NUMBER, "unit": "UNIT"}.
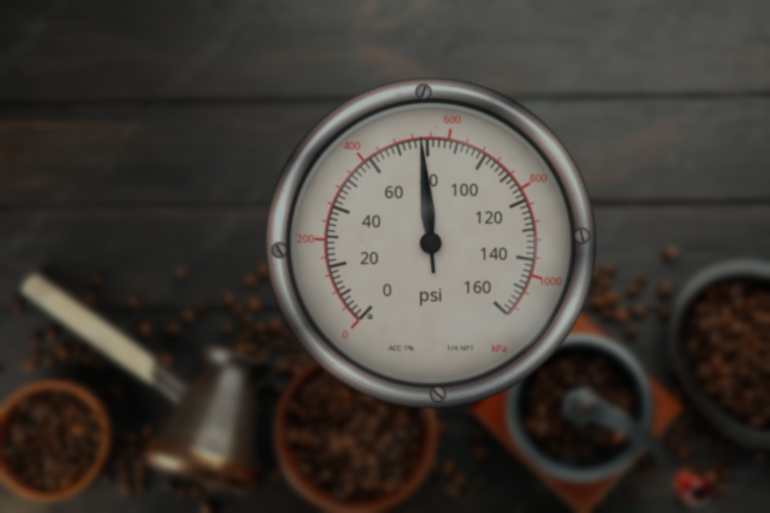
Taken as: {"value": 78, "unit": "psi"}
